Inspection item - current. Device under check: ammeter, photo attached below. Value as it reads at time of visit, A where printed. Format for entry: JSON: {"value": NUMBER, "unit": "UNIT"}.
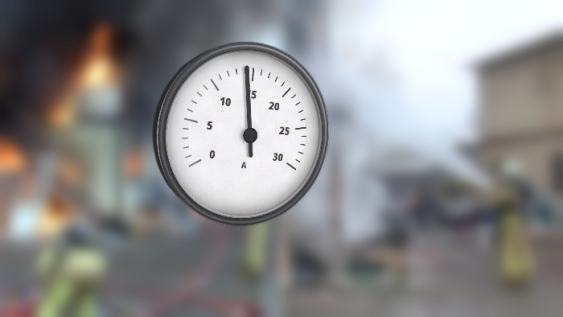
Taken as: {"value": 14, "unit": "A"}
